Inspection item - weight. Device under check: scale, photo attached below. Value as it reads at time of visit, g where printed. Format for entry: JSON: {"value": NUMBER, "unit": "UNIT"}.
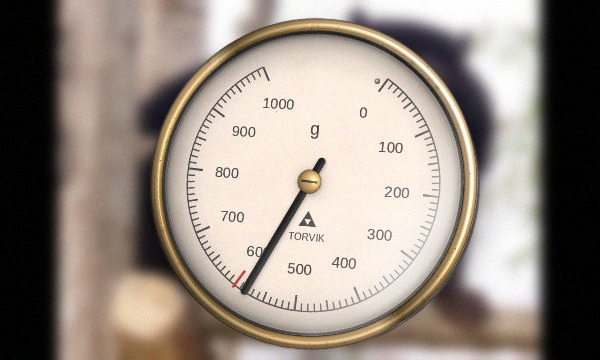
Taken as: {"value": 580, "unit": "g"}
